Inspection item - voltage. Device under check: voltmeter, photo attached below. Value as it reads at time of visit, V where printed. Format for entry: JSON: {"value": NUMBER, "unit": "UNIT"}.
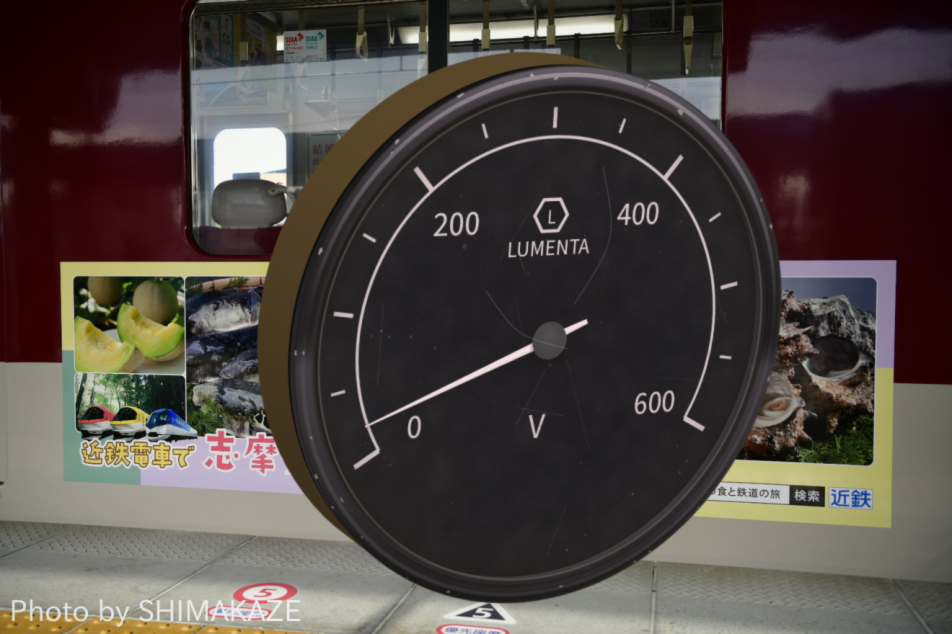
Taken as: {"value": 25, "unit": "V"}
